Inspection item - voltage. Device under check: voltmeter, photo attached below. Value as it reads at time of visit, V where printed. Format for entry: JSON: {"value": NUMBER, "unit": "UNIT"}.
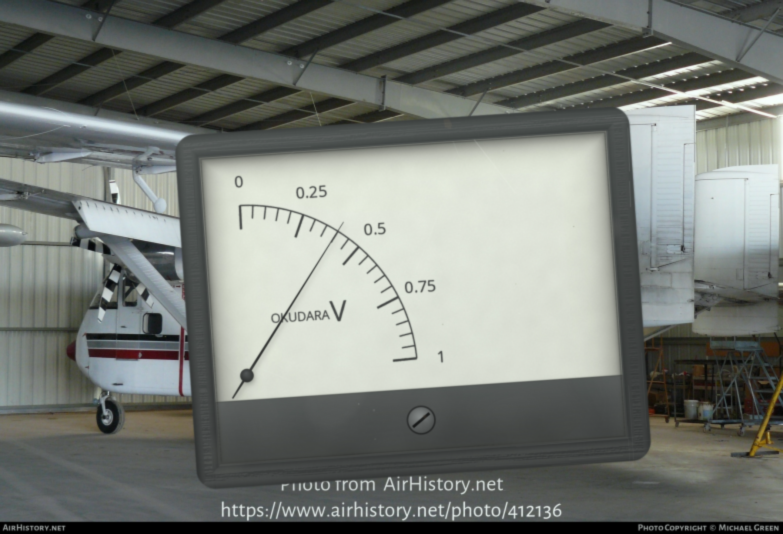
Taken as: {"value": 0.4, "unit": "V"}
